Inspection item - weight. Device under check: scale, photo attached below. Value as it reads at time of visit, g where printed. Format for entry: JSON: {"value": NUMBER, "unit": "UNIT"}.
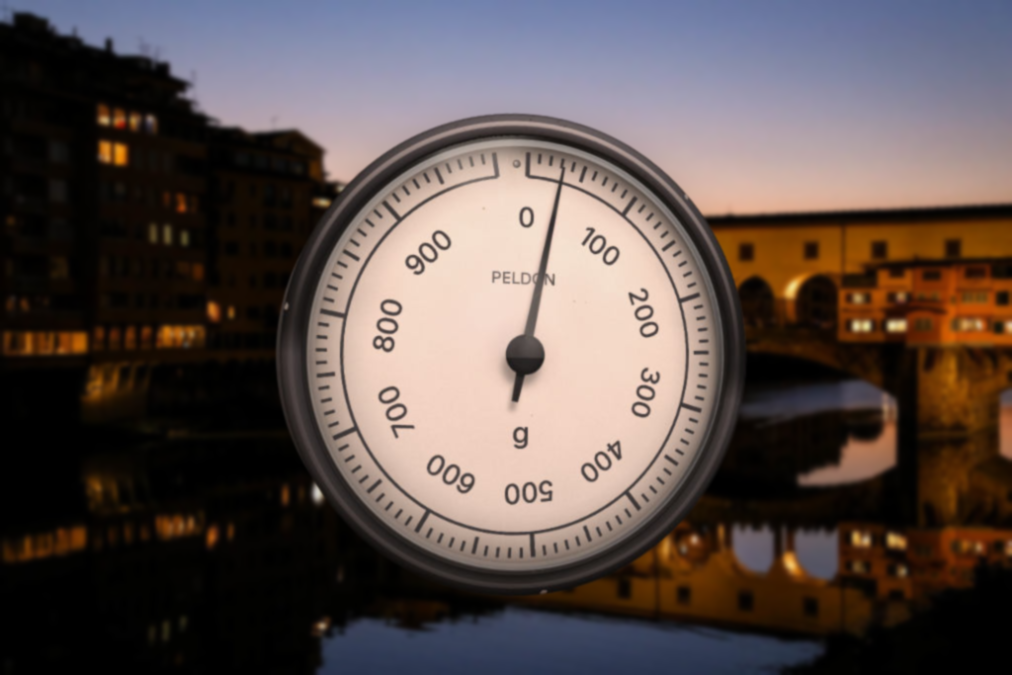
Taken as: {"value": 30, "unit": "g"}
